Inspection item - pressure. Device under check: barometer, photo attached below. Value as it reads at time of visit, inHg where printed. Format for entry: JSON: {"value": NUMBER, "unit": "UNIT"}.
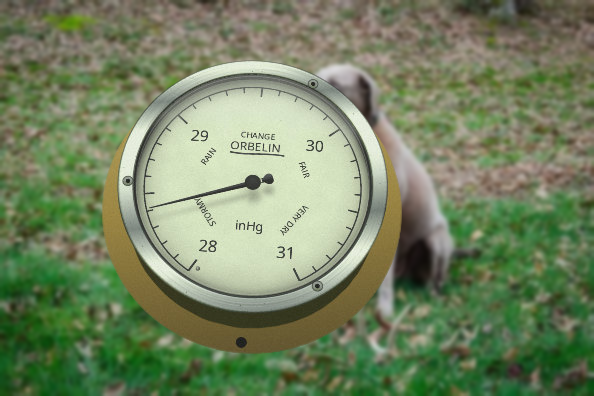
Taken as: {"value": 28.4, "unit": "inHg"}
